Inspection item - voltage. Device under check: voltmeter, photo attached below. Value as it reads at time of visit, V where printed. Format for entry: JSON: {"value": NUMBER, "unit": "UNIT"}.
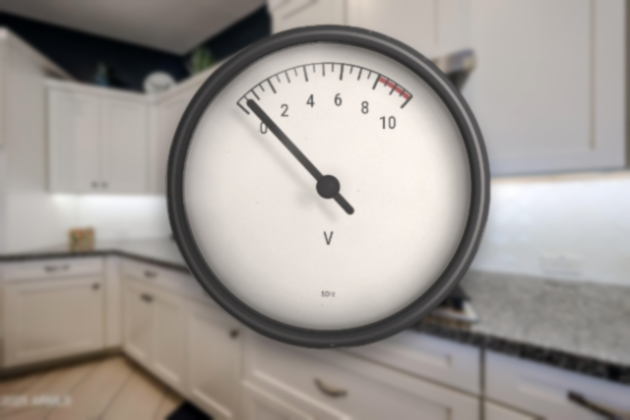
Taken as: {"value": 0.5, "unit": "V"}
